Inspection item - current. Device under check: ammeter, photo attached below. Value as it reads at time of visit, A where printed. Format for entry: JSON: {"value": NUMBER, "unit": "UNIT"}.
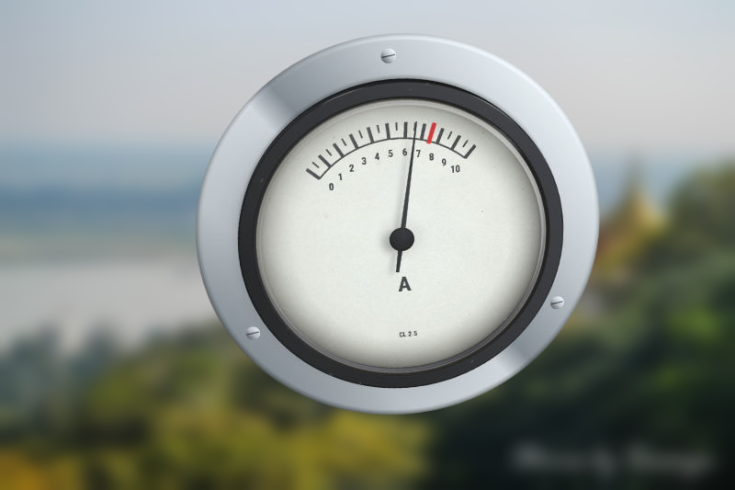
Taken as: {"value": 6.5, "unit": "A"}
